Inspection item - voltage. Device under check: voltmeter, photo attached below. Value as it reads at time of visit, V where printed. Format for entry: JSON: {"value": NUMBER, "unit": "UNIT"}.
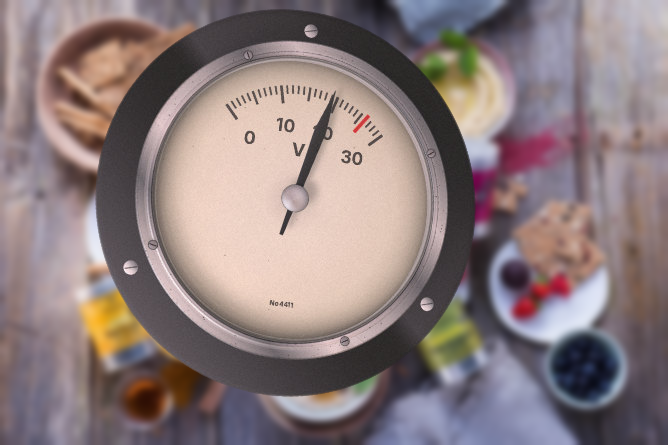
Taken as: {"value": 19, "unit": "V"}
